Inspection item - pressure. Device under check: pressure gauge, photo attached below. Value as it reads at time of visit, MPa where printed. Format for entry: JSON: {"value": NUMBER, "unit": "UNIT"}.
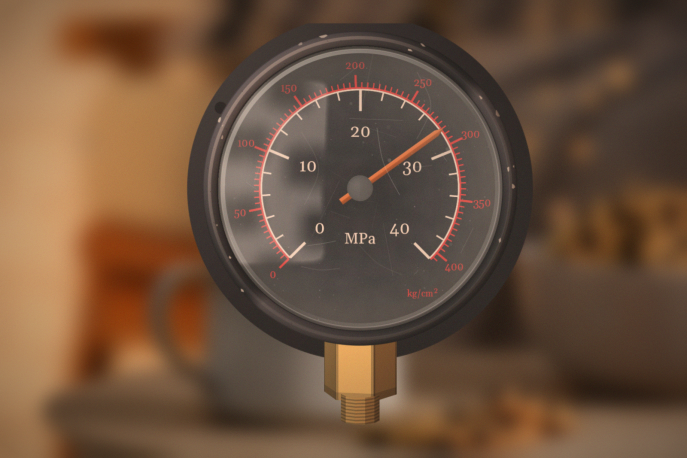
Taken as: {"value": 28, "unit": "MPa"}
